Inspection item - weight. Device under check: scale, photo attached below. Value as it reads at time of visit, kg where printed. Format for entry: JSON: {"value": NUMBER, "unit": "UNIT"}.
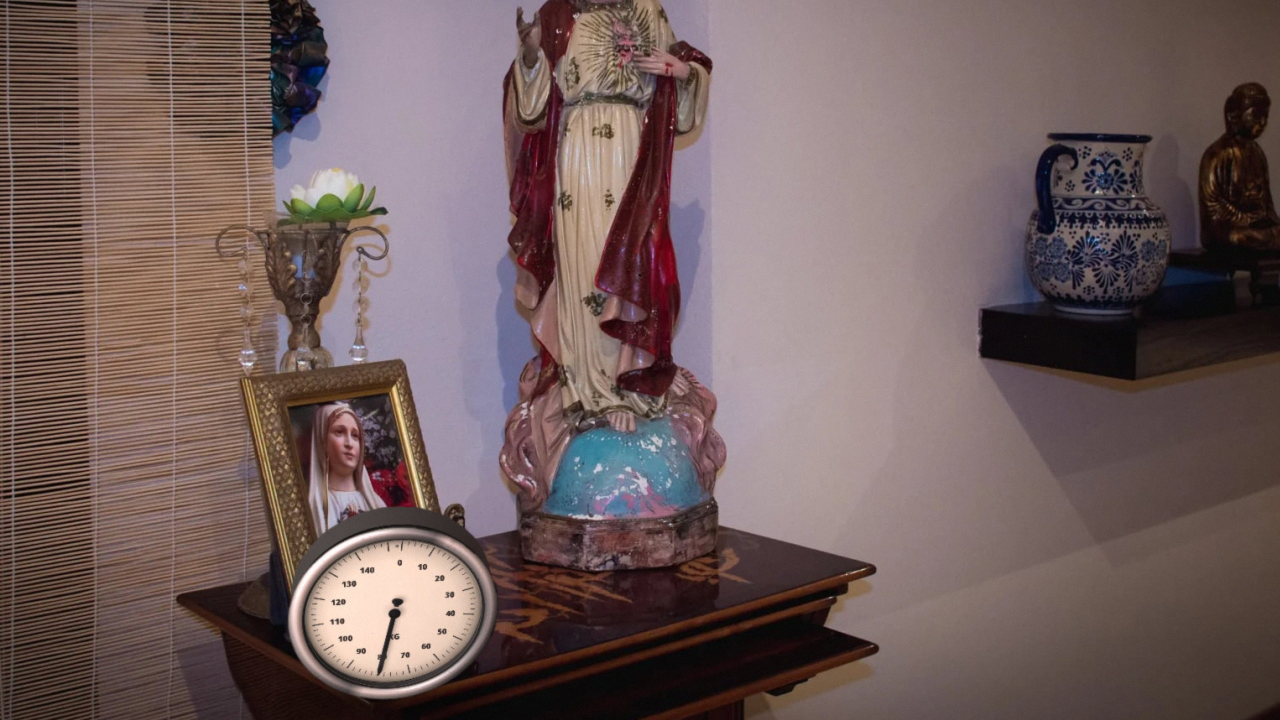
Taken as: {"value": 80, "unit": "kg"}
